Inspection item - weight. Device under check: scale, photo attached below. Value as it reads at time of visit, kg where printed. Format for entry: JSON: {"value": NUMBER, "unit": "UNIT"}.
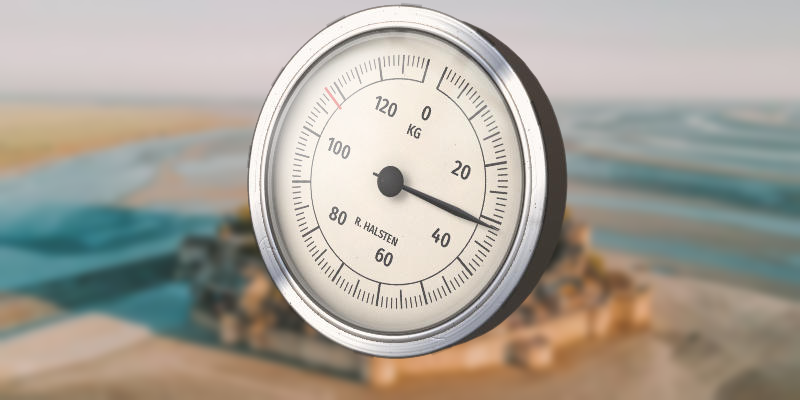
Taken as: {"value": 31, "unit": "kg"}
